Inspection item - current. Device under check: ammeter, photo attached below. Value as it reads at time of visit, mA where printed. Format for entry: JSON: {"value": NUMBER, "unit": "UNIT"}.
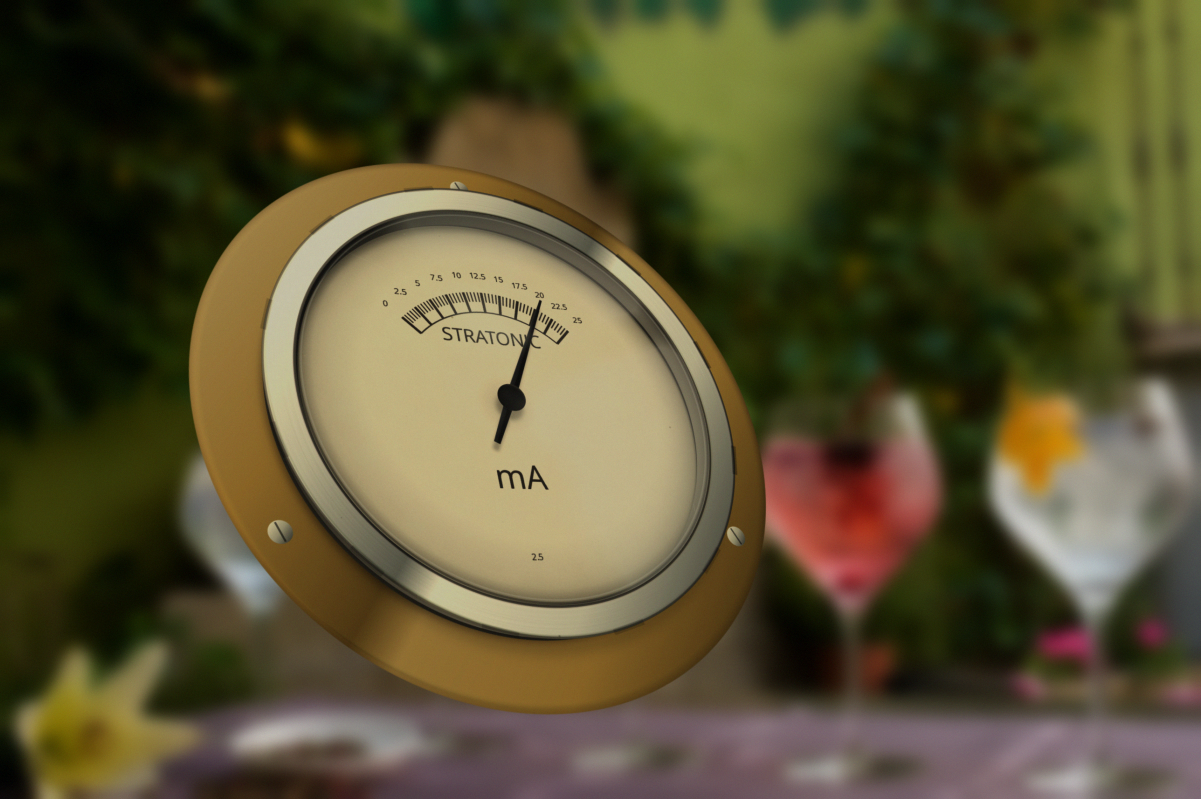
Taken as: {"value": 20, "unit": "mA"}
